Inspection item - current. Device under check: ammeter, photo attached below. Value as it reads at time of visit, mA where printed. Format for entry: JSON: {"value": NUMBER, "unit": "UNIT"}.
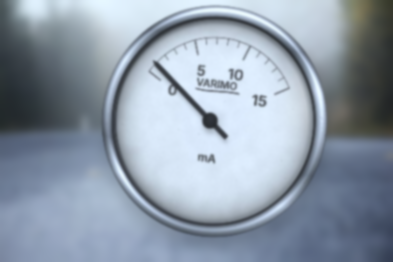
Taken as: {"value": 1, "unit": "mA"}
